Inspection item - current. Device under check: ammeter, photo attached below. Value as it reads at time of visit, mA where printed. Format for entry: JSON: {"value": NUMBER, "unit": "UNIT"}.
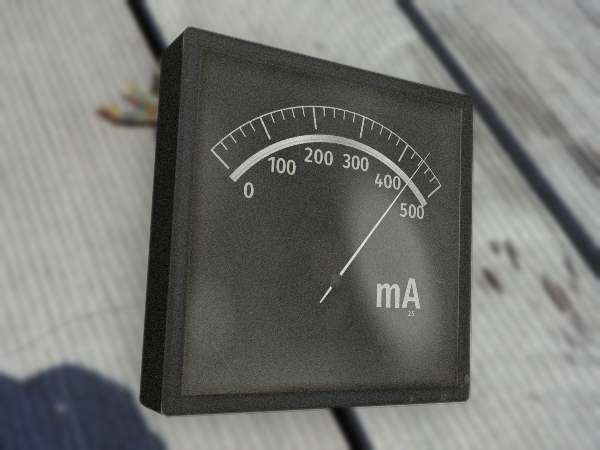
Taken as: {"value": 440, "unit": "mA"}
